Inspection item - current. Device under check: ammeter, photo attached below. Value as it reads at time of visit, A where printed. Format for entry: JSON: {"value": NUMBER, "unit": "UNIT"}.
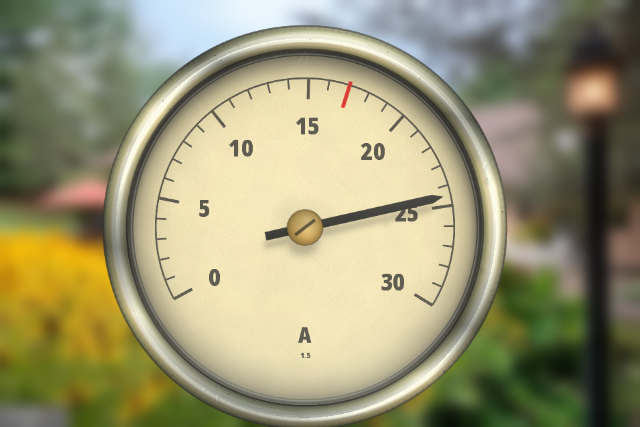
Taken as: {"value": 24.5, "unit": "A"}
